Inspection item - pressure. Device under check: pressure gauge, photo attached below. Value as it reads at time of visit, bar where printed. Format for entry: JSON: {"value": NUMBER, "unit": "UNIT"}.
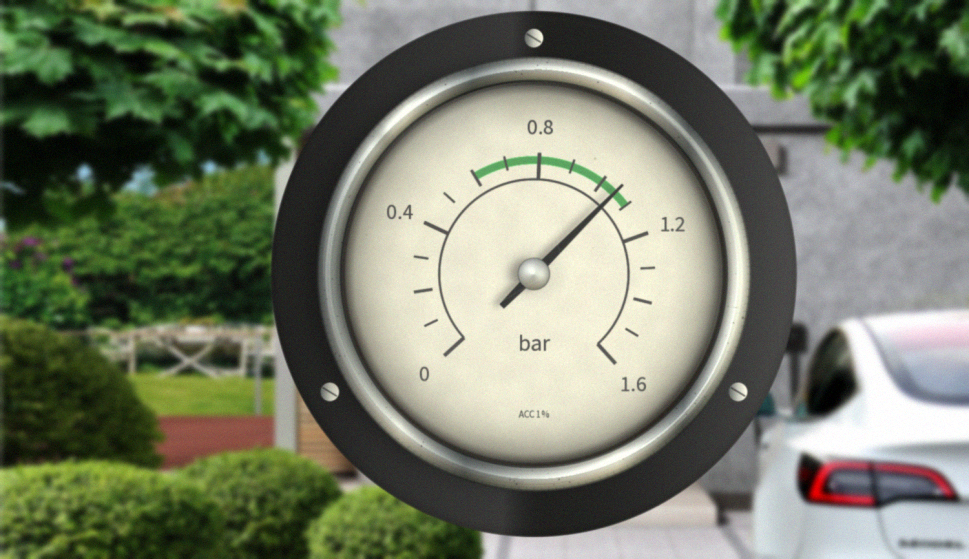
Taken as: {"value": 1.05, "unit": "bar"}
